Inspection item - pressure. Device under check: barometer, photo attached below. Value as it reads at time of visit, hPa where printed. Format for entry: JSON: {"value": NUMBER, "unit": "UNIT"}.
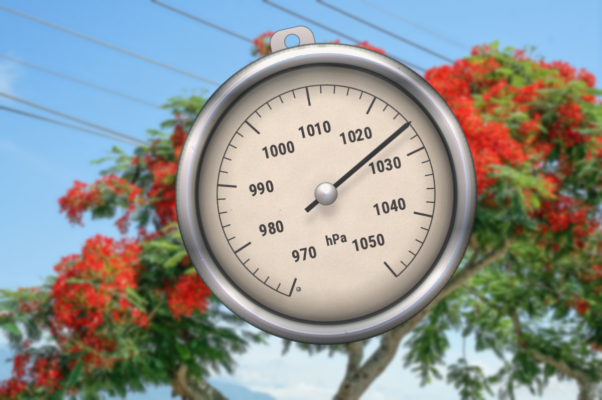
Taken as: {"value": 1026, "unit": "hPa"}
